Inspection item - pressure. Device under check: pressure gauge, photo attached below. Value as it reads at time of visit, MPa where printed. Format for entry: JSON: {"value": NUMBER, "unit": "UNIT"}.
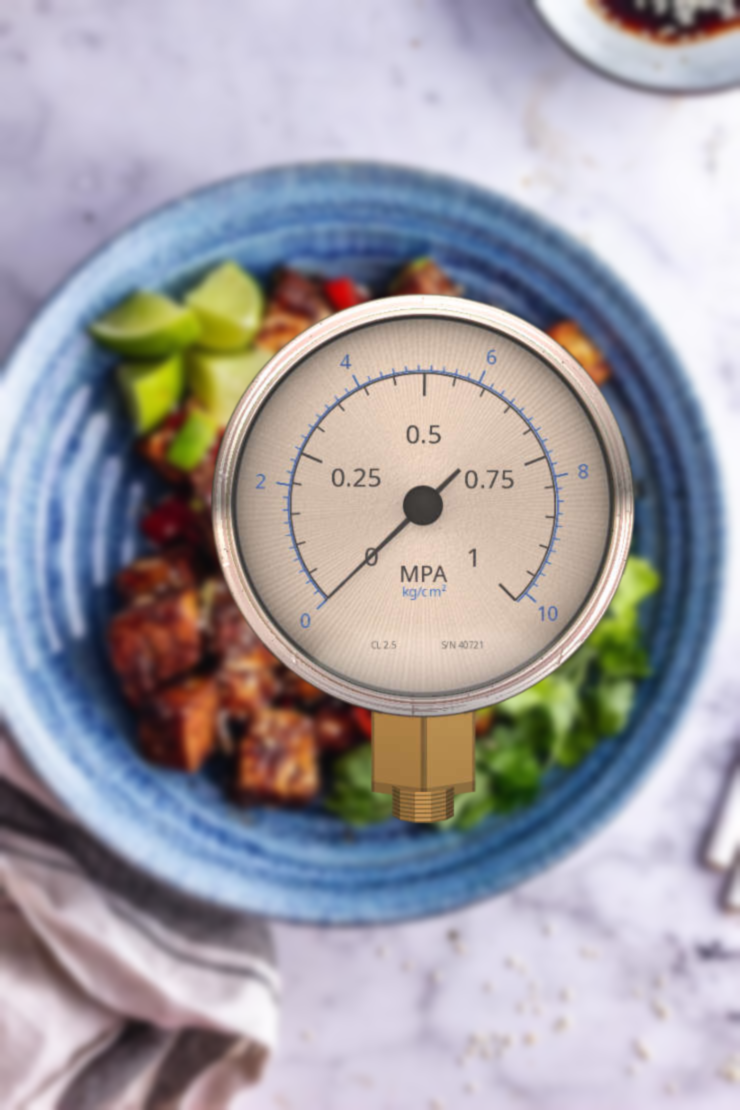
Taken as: {"value": 0, "unit": "MPa"}
